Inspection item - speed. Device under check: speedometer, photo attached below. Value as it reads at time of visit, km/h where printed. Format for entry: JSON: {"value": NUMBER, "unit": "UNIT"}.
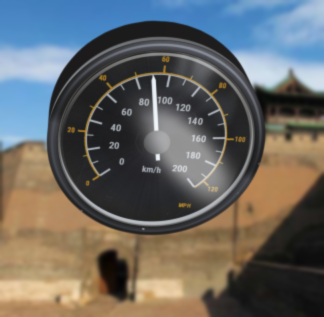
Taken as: {"value": 90, "unit": "km/h"}
